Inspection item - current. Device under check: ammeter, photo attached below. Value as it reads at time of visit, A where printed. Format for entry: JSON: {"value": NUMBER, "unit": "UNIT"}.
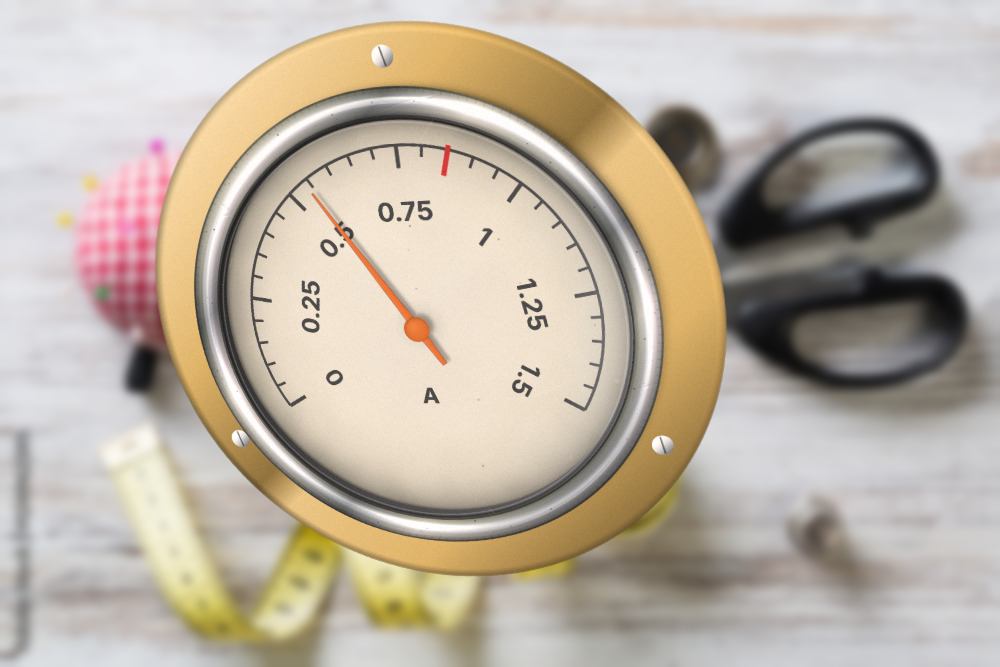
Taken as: {"value": 0.55, "unit": "A"}
